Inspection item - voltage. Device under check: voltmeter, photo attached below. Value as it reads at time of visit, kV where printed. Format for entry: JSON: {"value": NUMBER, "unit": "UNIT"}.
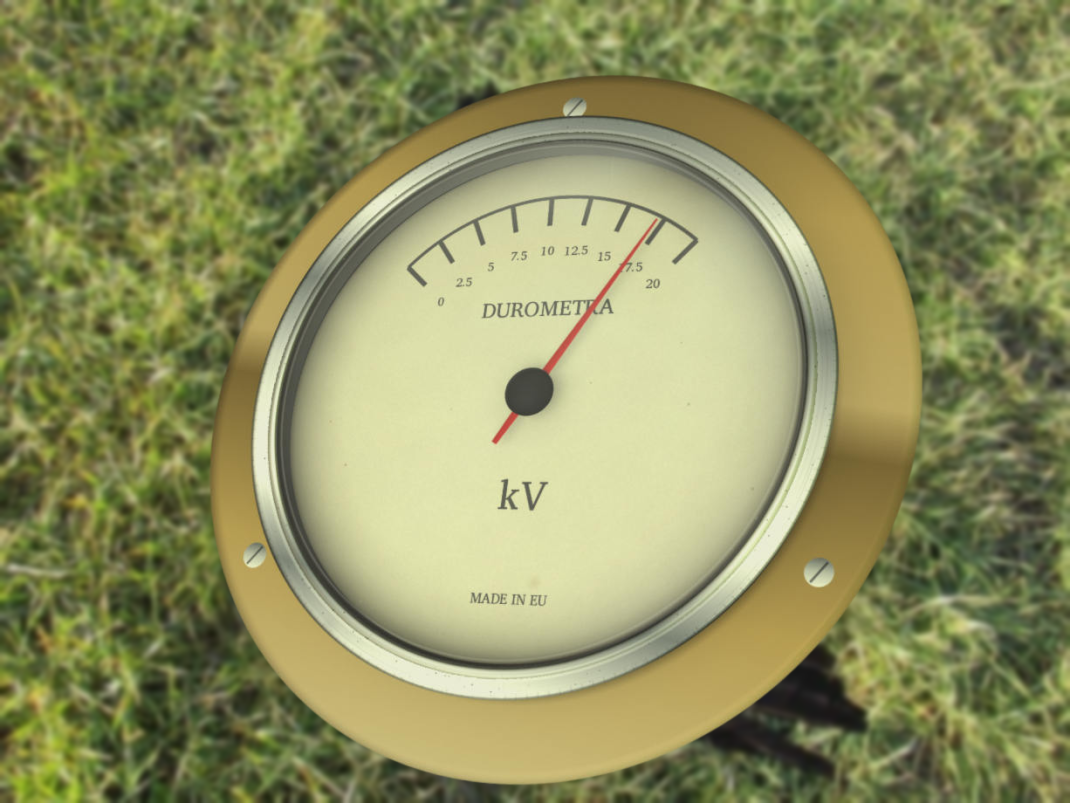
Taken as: {"value": 17.5, "unit": "kV"}
